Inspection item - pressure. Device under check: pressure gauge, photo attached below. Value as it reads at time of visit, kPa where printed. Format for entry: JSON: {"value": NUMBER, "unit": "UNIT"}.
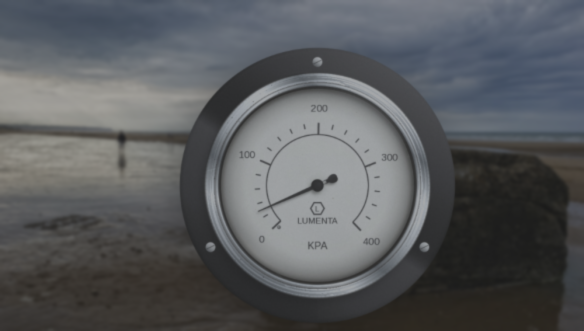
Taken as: {"value": 30, "unit": "kPa"}
